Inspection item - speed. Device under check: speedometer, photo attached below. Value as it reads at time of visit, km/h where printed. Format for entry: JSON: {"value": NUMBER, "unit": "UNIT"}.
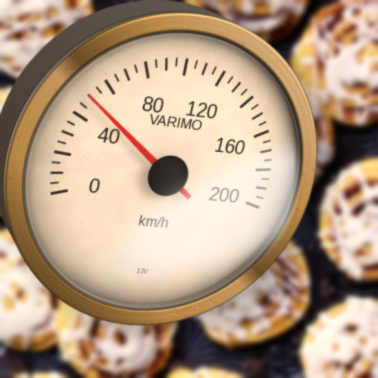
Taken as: {"value": 50, "unit": "km/h"}
